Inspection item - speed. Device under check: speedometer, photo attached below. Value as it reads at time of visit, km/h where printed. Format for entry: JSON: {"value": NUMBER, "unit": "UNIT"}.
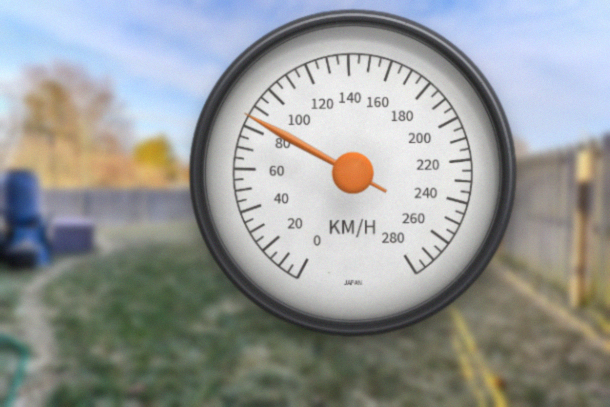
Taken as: {"value": 85, "unit": "km/h"}
